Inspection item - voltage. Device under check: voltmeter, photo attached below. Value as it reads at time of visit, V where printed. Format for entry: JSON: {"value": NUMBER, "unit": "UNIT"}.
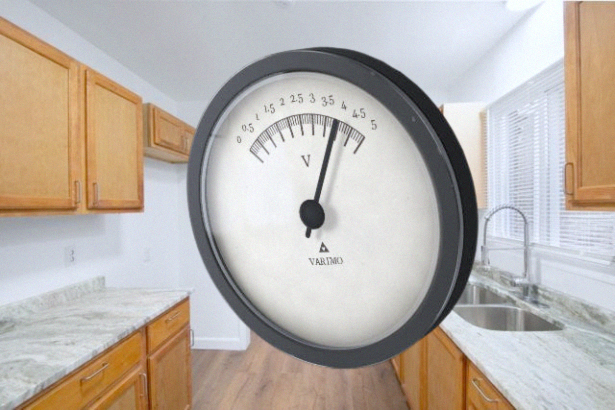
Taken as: {"value": 4, "unit": "V"}
